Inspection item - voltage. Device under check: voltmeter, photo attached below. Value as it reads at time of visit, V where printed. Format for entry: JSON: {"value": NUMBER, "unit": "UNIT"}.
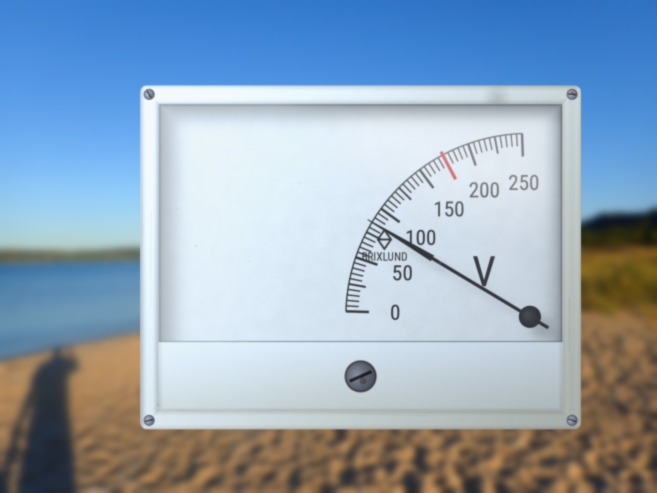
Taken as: {"value": 85, "unit": "V"}
